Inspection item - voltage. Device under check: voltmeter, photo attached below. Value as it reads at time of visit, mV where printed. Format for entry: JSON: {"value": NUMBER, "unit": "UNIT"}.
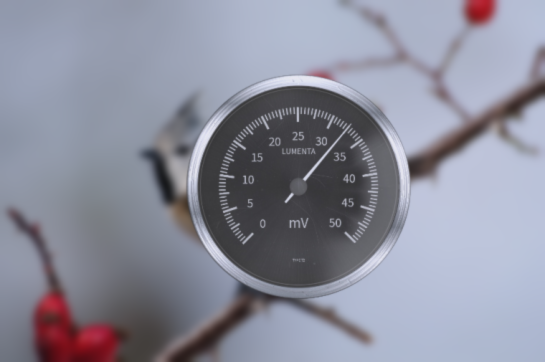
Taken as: {"value": 32.5, "unit": "mV"}
